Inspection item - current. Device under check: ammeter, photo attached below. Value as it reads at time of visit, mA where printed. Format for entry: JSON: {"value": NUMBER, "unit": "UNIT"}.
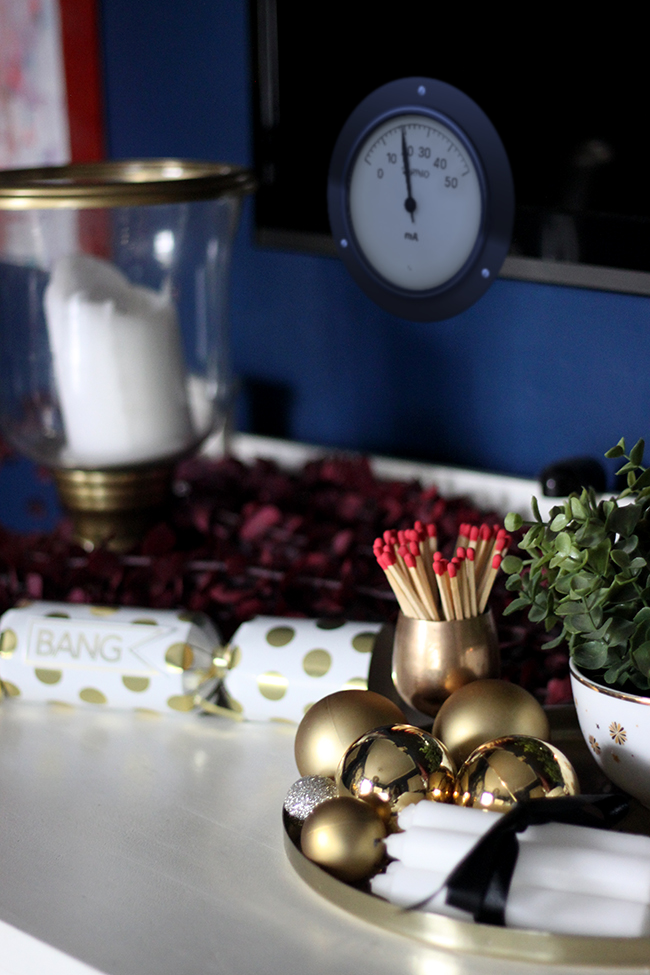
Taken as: {"value": 20, "unit": "mA"}
